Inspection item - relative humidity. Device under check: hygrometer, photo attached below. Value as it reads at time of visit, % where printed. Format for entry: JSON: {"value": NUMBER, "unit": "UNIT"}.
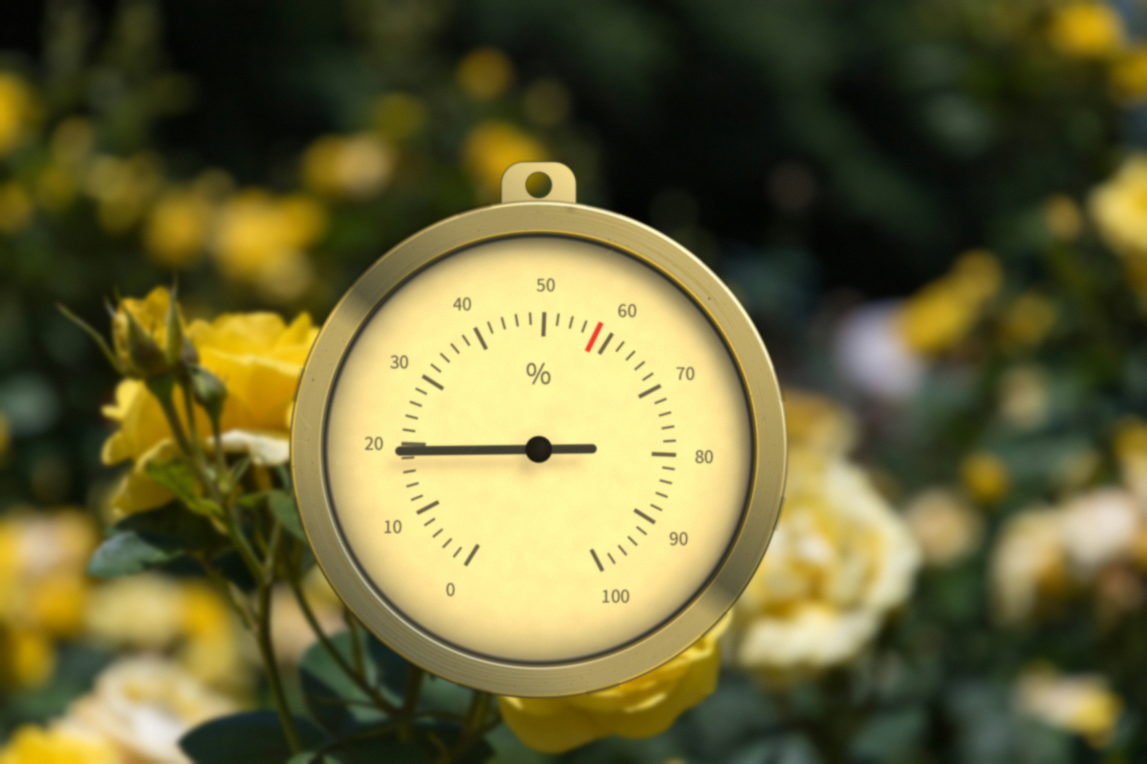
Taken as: {"value": 19, "unit": "%"}
